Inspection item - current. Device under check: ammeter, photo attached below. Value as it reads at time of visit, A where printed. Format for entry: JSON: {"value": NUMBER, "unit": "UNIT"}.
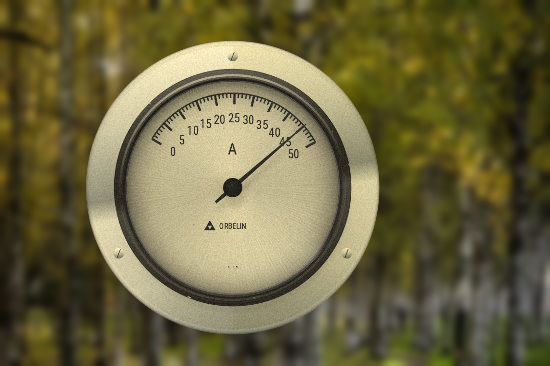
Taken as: {"value": 45, "unit": "A"}
